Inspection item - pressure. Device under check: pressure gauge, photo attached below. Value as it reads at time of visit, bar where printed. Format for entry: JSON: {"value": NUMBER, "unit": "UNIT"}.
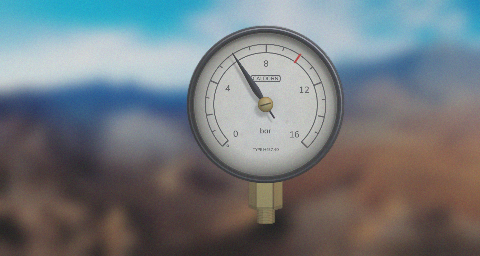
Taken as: {"value": 6, "unit": "bar"}
